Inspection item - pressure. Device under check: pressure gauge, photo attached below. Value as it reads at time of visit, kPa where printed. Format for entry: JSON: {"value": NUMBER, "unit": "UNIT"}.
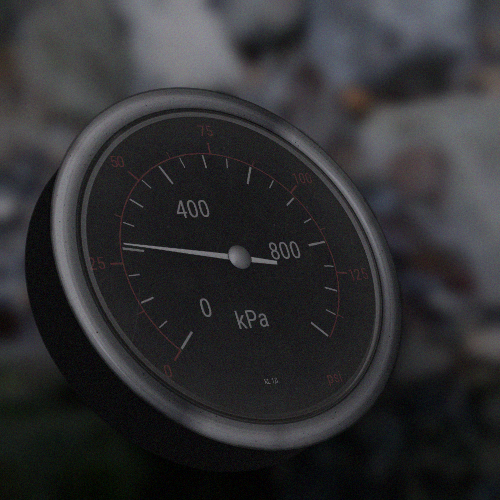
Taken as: {"value": 200, "unit": "kPa"}
